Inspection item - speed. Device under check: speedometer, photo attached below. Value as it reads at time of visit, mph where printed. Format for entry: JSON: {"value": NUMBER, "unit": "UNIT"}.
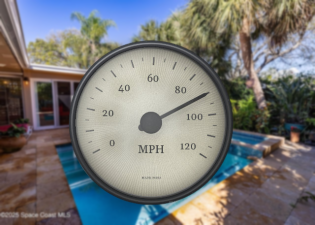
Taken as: {"value": 90, "unit": "mph"}
